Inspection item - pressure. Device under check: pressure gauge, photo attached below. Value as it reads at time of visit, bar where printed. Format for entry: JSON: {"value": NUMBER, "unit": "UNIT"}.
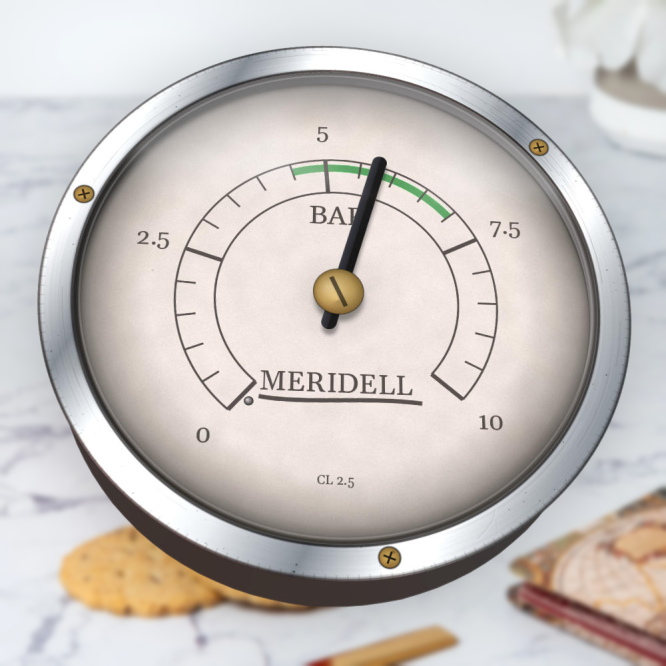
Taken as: {"value": 5.75, "unit": "bar"}
